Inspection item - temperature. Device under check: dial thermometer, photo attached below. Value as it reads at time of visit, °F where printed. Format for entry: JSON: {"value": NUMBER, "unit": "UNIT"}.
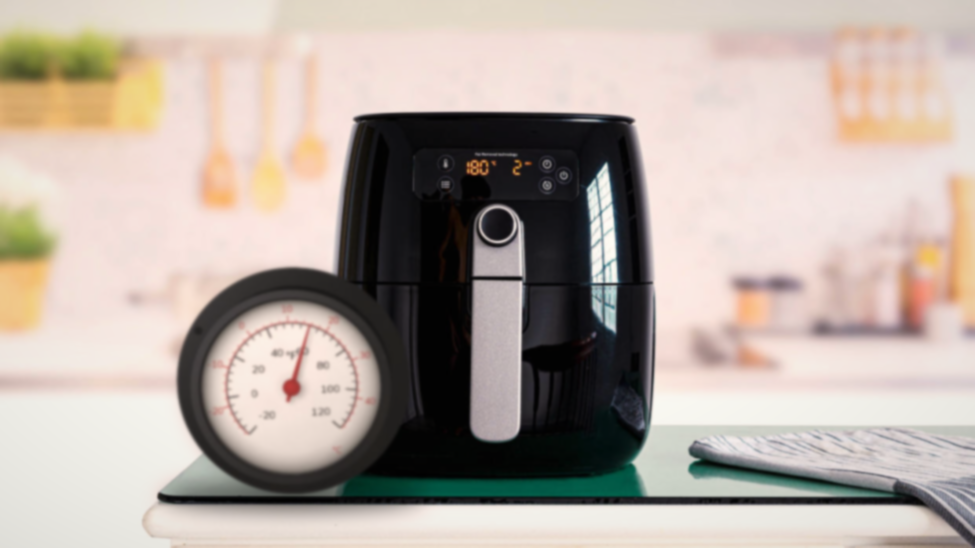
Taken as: {"value": 60, "unit": "°F"}
